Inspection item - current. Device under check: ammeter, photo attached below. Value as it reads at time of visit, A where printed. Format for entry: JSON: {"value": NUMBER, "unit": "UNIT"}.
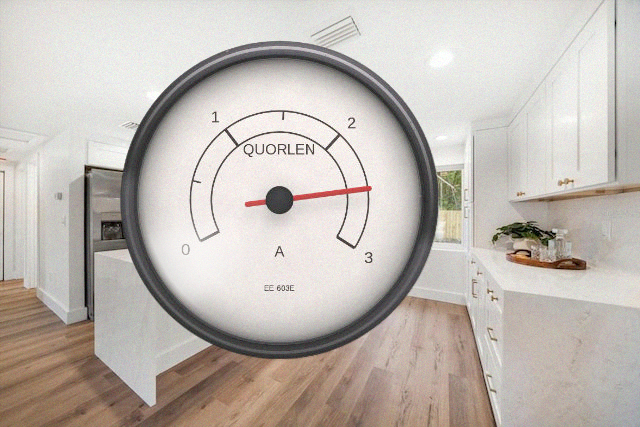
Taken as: {"value": 2.5, "unit": "A"}
